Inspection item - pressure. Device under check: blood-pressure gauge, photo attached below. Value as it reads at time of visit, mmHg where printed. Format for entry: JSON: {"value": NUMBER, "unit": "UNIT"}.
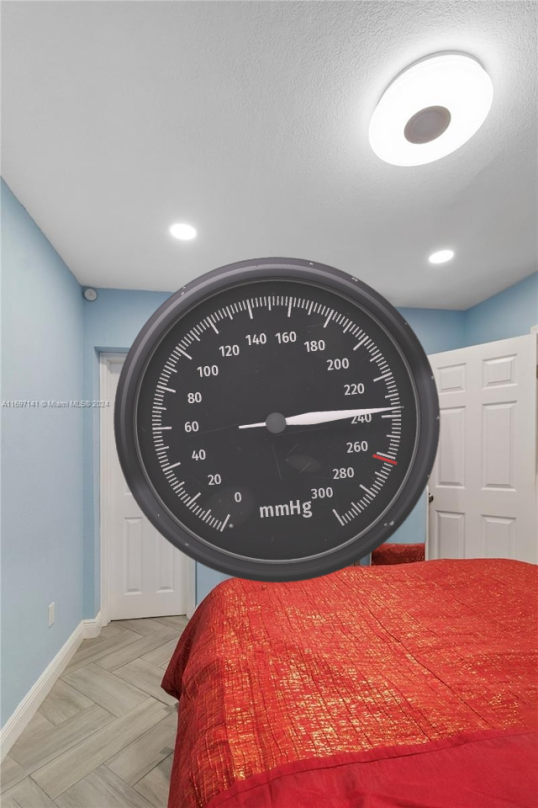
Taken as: {"value": 236, "unit": "mmHg"}
